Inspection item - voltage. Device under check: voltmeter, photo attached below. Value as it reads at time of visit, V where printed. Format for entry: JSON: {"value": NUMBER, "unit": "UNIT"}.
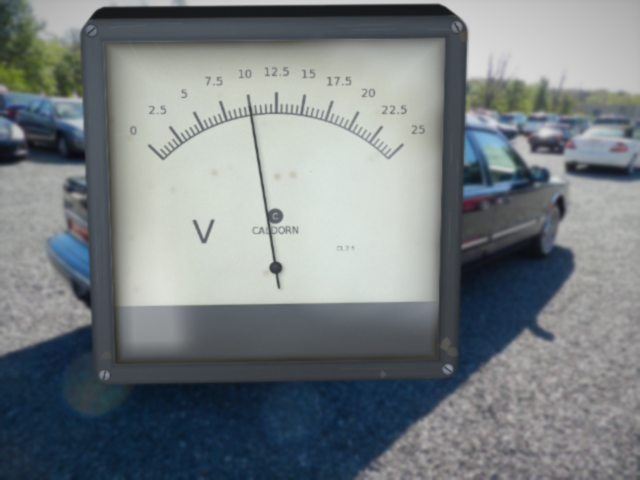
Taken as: {"value": 10, "unit": "V"}
